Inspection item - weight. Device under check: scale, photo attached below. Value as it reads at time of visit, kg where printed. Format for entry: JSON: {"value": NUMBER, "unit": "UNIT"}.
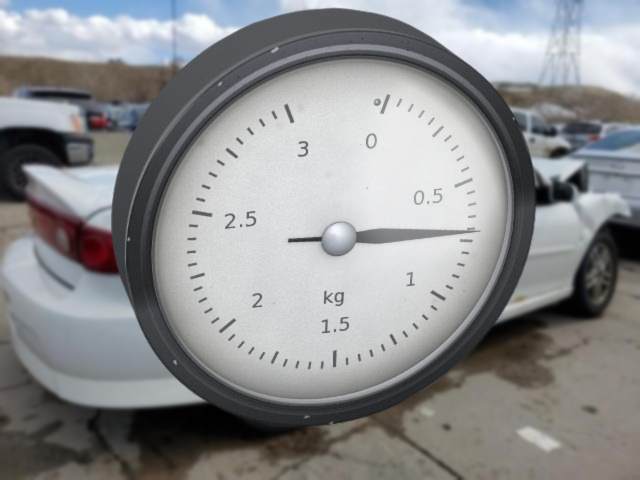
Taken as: {"value": 0.7, "unit": "kg"}
